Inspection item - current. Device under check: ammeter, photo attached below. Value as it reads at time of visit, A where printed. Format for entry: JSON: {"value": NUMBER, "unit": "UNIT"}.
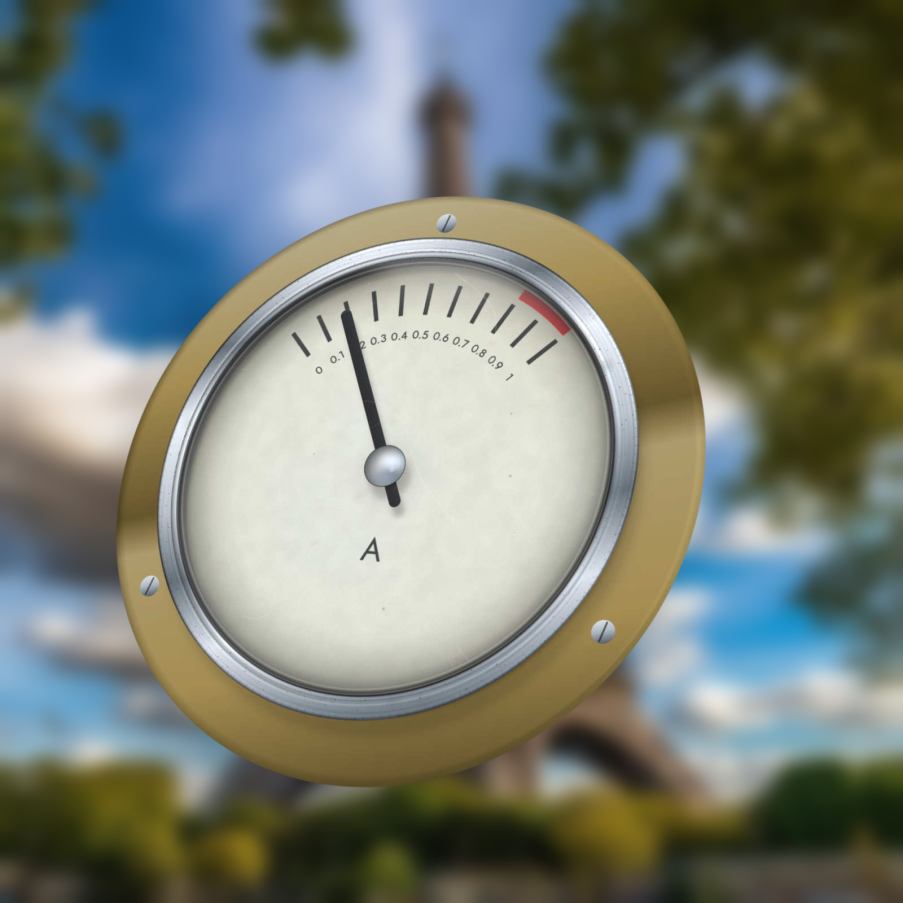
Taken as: {"value": 0.2, "unit": "A"}
